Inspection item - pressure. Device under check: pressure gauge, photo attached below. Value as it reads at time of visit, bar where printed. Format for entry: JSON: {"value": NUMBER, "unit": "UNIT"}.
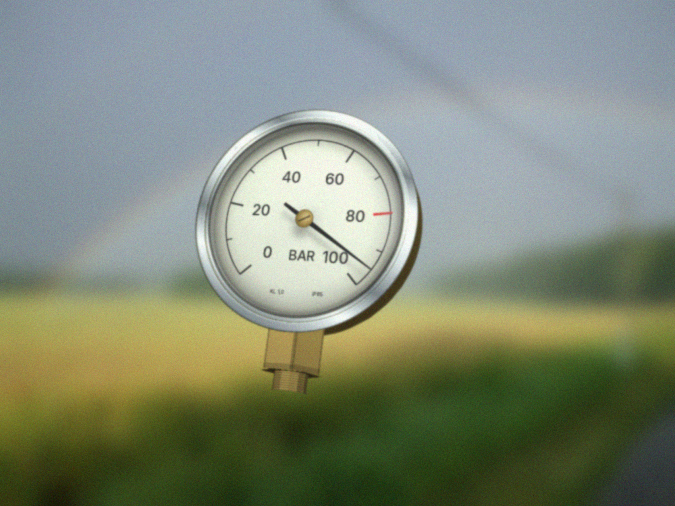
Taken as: {"value": 95, "unit": "bar"}
